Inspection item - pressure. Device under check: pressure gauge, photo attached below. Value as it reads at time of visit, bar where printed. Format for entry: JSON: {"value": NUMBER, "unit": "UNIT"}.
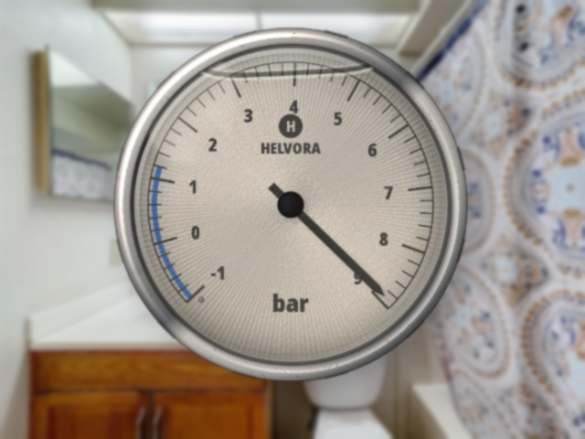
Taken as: {"value": 8.9, "unit": "bar"}
